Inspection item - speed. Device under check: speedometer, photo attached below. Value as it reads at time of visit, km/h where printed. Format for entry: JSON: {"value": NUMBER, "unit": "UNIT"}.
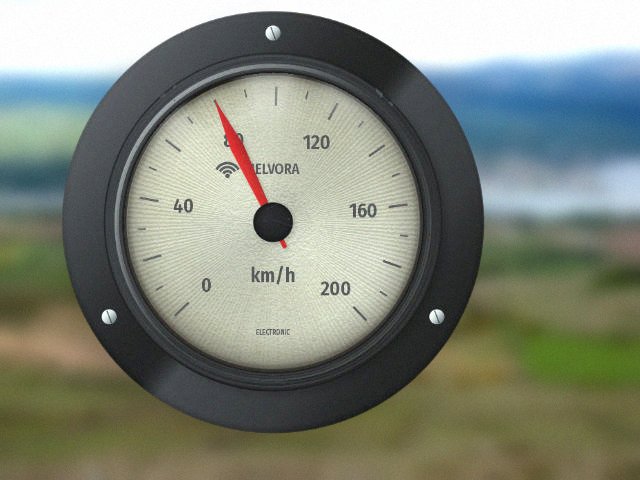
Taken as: {"value": 80, "unit": "km/h"}
